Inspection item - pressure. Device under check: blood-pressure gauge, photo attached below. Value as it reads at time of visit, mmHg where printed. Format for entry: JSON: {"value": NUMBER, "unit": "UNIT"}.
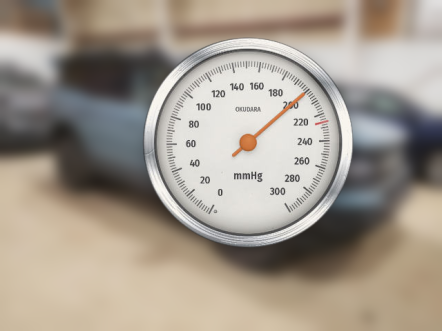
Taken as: {"value": 200, "unit": "mmHg"}
